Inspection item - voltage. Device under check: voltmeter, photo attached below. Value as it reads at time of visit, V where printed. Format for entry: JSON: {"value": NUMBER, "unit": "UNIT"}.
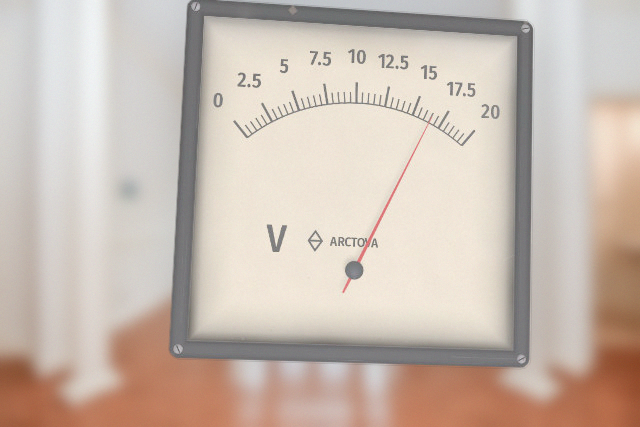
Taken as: {"value": 16.5, "unit": "V"}
